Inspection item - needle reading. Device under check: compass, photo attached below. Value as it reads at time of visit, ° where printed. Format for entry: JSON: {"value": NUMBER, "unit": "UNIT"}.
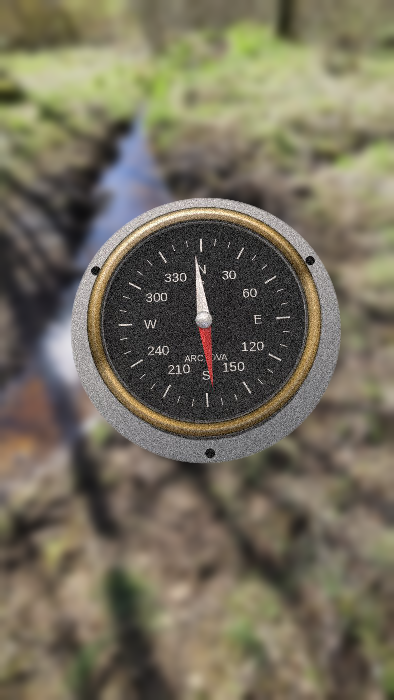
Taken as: {"value": 175, "unit": "°"}
